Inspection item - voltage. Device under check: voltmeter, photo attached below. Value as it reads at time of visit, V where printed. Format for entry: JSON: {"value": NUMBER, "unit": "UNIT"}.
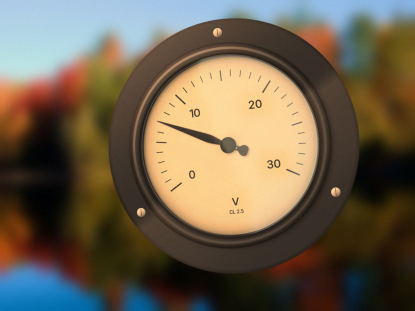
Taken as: {"value": 7, "unit": "V"}
